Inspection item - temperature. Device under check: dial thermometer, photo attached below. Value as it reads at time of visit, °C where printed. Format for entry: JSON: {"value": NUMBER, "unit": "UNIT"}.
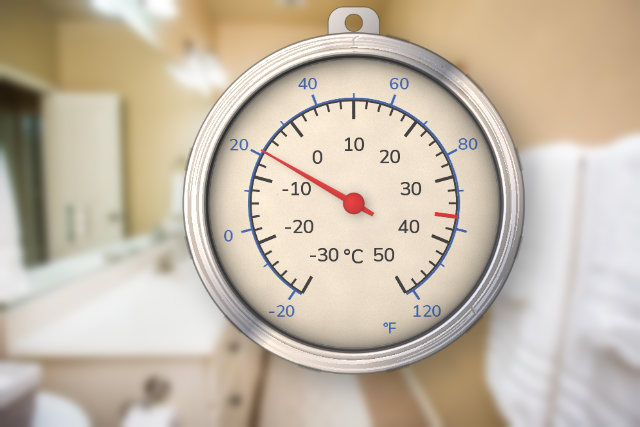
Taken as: {"value": -6, "unit": "°C"}
